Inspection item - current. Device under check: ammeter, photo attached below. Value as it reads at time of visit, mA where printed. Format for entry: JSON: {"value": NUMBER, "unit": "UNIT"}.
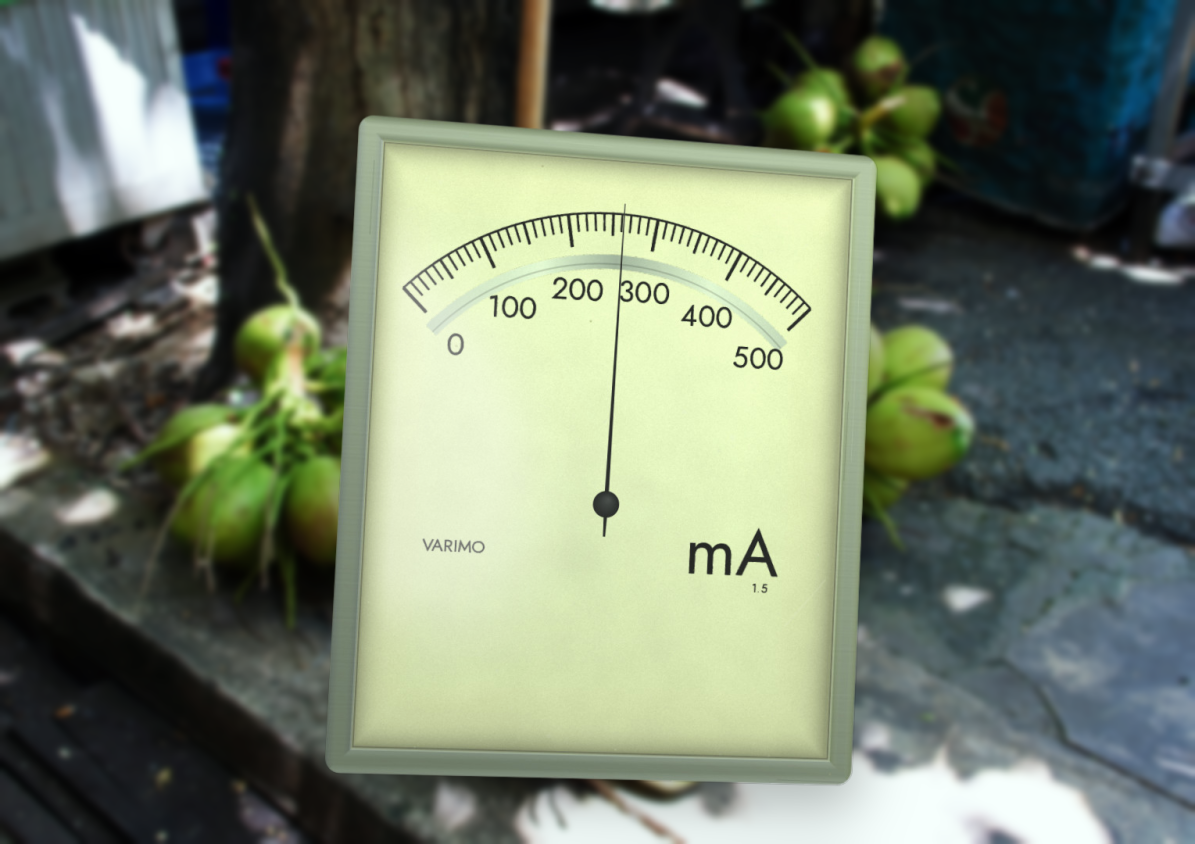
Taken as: {"value": 260, "unit": "mA"}
